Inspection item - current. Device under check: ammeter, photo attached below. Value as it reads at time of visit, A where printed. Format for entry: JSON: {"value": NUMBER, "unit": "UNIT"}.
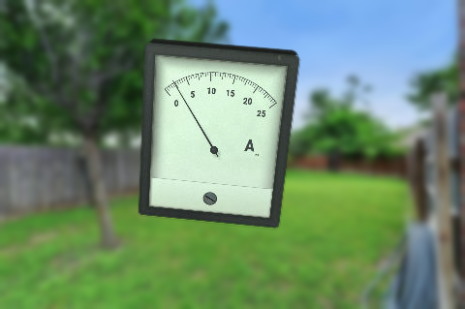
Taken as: {"value": 2.5, "unit": "A"}
